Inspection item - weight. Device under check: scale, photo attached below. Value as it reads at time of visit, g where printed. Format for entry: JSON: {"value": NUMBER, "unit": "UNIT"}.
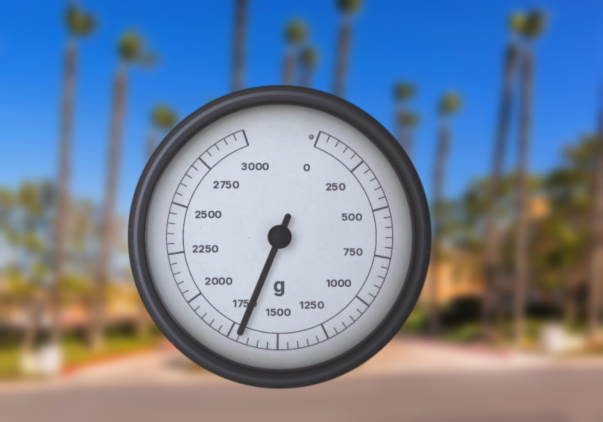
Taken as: {"value": 1700, "unit": "g"}
